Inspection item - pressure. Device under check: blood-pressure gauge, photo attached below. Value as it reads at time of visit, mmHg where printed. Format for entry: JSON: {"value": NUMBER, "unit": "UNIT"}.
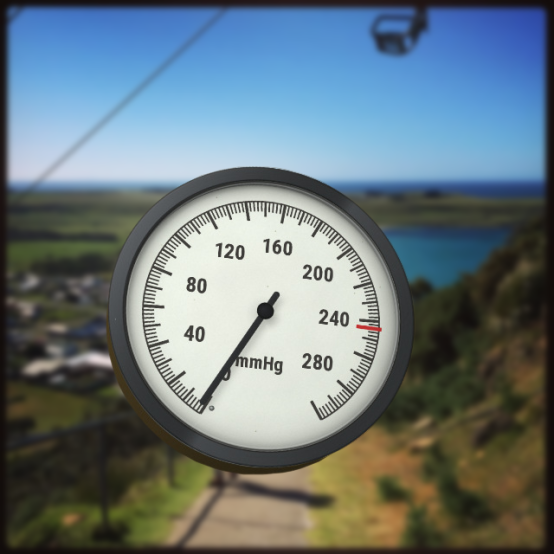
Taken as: {"value": 2, "unit": "mmHg"}
